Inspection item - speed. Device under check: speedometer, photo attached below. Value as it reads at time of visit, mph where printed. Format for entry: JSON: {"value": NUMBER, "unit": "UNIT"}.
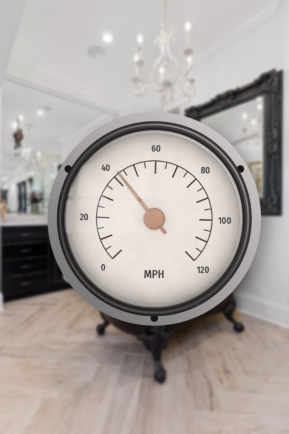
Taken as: {"value": 42.5, "unit": "mph"}
